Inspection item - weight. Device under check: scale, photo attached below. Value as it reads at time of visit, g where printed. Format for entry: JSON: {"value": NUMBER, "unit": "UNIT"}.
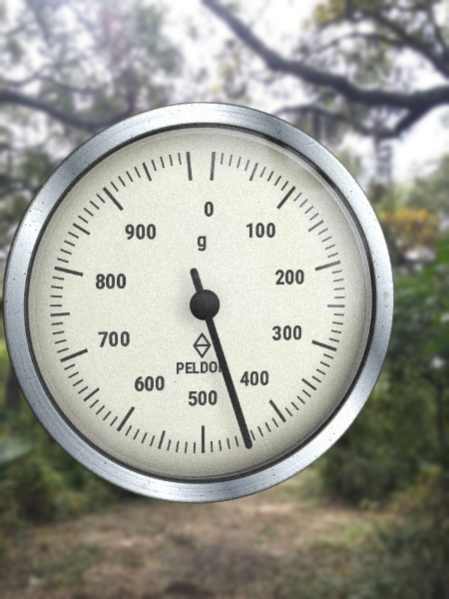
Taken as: {"value": 450, "unit": "g"}
